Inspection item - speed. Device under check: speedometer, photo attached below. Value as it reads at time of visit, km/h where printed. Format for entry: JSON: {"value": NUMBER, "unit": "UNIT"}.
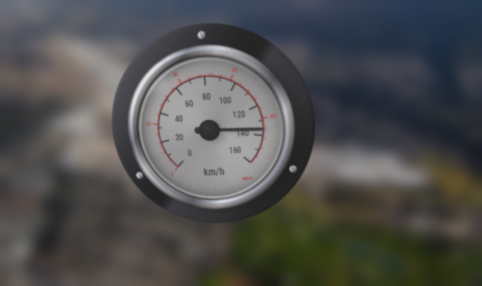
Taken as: {"value": 135, "unit": "km/h"}
